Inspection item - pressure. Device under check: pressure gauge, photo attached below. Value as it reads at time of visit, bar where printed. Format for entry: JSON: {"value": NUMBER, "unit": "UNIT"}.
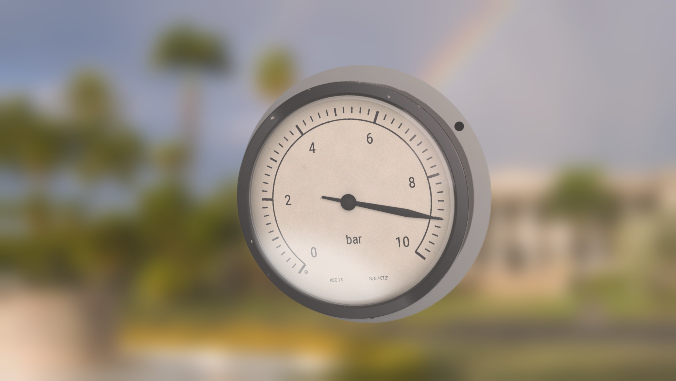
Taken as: {"value": 9, "unit": "bar"}
